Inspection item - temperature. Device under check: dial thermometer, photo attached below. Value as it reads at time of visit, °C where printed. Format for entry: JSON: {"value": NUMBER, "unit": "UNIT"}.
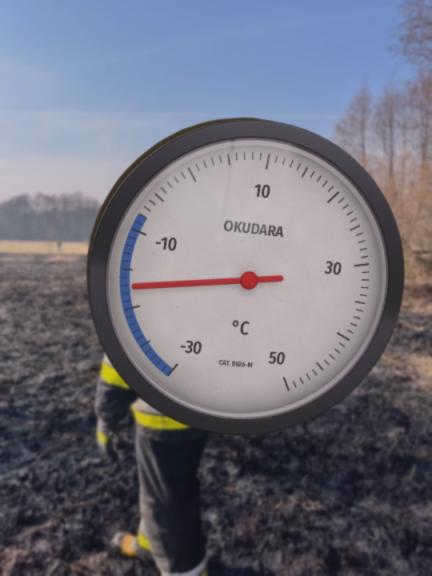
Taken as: {"value": -17, "unit": "°C"}
